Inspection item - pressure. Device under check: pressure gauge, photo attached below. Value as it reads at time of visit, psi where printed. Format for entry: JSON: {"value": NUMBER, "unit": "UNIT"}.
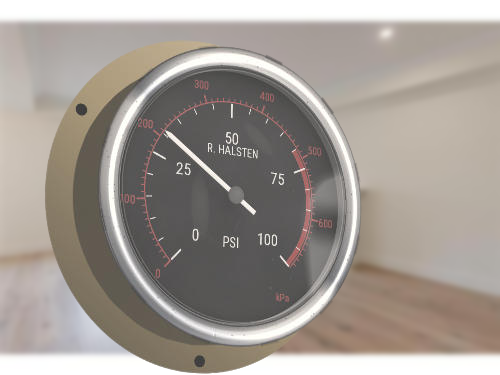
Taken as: {"value": 30, "unit": "psi"}
